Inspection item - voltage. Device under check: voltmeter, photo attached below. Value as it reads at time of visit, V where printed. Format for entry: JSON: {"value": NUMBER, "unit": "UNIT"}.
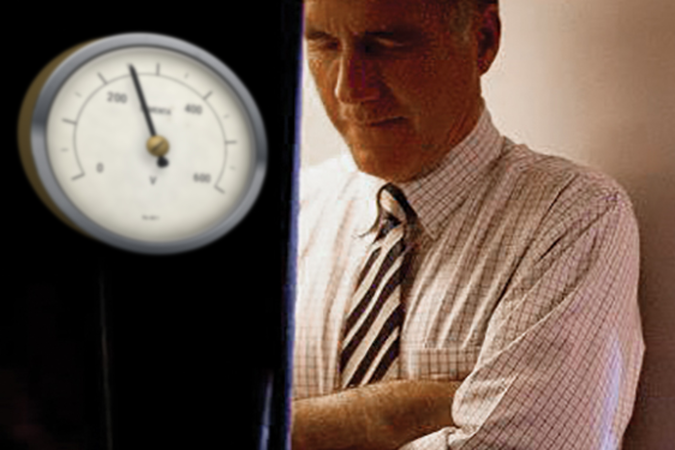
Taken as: {"value": 250, "unit": "V"}
